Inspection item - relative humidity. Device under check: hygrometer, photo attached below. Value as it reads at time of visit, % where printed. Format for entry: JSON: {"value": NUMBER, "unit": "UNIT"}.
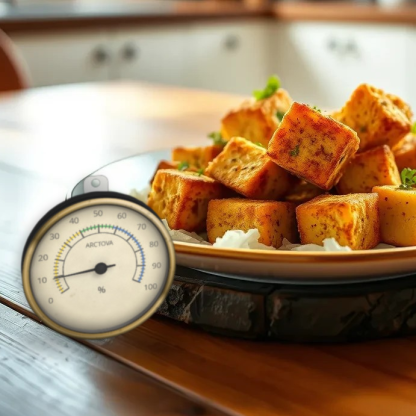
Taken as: {"value": 10, "unit": "%"}
